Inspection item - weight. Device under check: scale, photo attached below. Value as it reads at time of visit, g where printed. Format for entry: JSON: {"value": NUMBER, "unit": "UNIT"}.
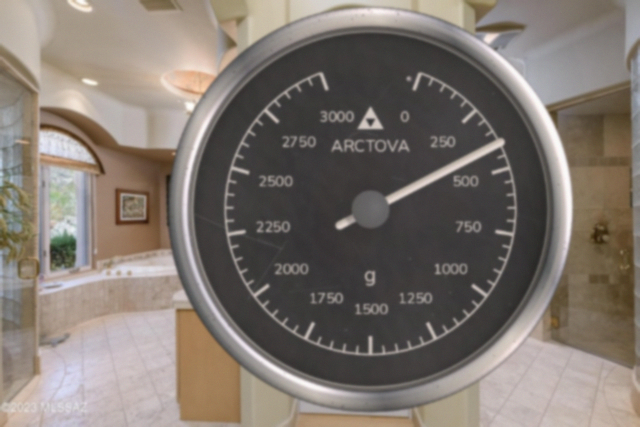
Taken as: {"value": 400, "unit": "g"}
